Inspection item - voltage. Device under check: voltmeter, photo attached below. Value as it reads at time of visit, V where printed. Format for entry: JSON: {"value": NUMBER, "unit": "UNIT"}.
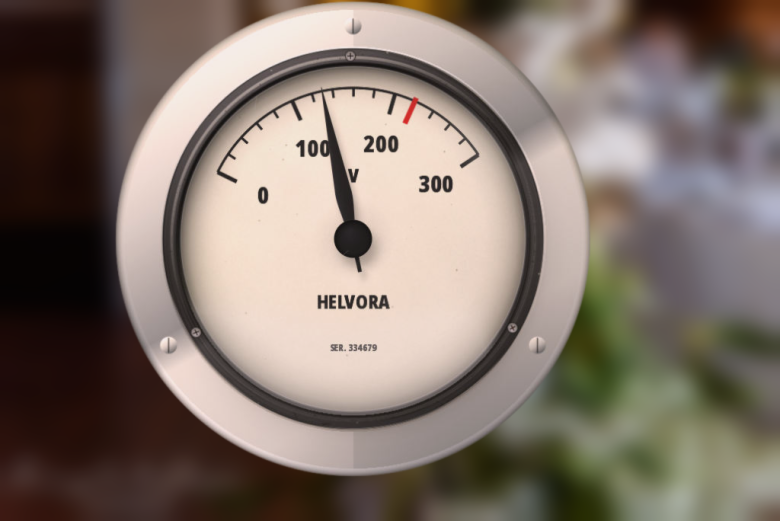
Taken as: {"value": 130, "unit": "V"}
